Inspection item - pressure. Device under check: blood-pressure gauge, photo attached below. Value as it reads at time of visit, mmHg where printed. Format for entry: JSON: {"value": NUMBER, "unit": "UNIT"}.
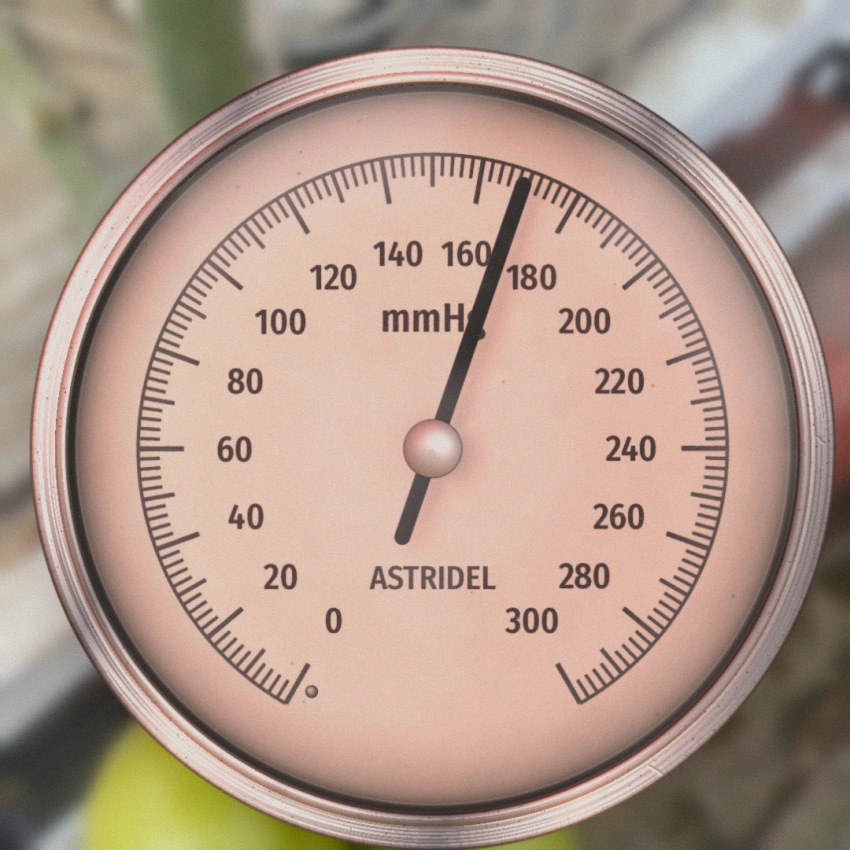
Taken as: {"value": 169, "unit": "mmHg"}
